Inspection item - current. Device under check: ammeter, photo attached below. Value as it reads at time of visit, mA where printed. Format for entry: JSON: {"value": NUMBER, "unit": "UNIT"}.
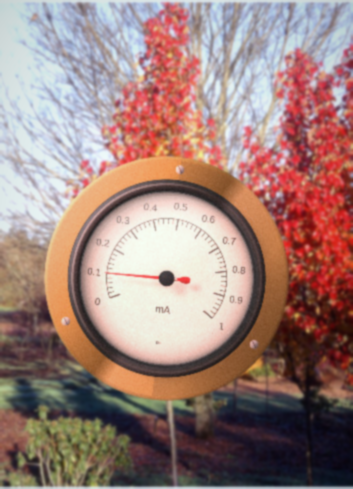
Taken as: {"value": 0.1, "unit": "mA"}
